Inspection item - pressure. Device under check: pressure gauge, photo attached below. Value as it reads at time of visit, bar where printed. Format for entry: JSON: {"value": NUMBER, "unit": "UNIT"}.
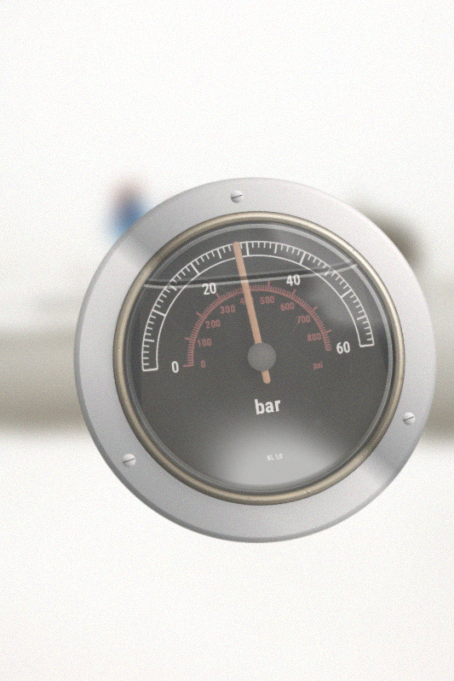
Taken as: {"value": 28, "unit": "bar"}
